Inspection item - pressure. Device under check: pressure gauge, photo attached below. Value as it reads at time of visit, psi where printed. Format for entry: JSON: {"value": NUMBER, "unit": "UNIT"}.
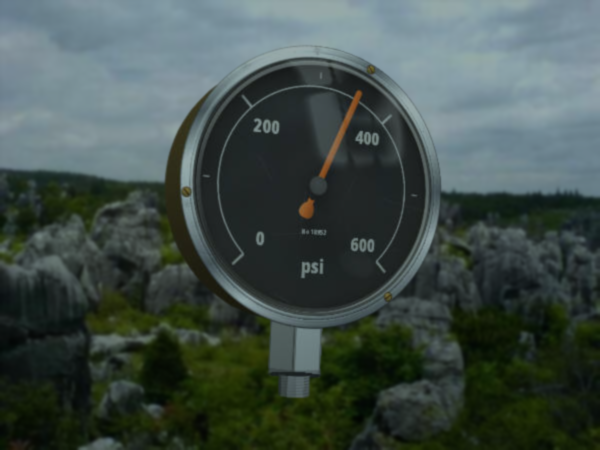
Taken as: {"value": 350, "unit": "psi"}
